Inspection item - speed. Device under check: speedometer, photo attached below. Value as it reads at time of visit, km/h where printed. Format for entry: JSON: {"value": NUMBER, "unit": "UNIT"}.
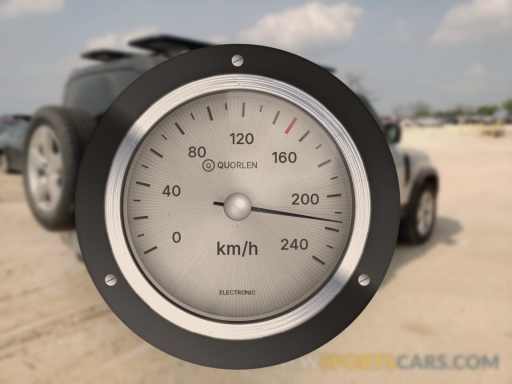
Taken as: {"value": 215, "unit": "km/h"}
